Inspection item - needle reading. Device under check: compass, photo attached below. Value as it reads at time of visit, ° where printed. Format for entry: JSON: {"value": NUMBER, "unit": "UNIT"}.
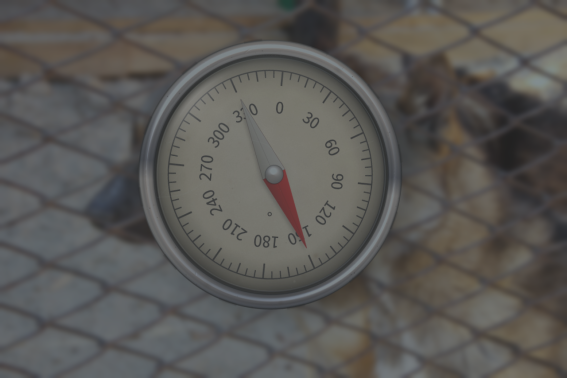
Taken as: {"value": 150, "unit": "°"}
